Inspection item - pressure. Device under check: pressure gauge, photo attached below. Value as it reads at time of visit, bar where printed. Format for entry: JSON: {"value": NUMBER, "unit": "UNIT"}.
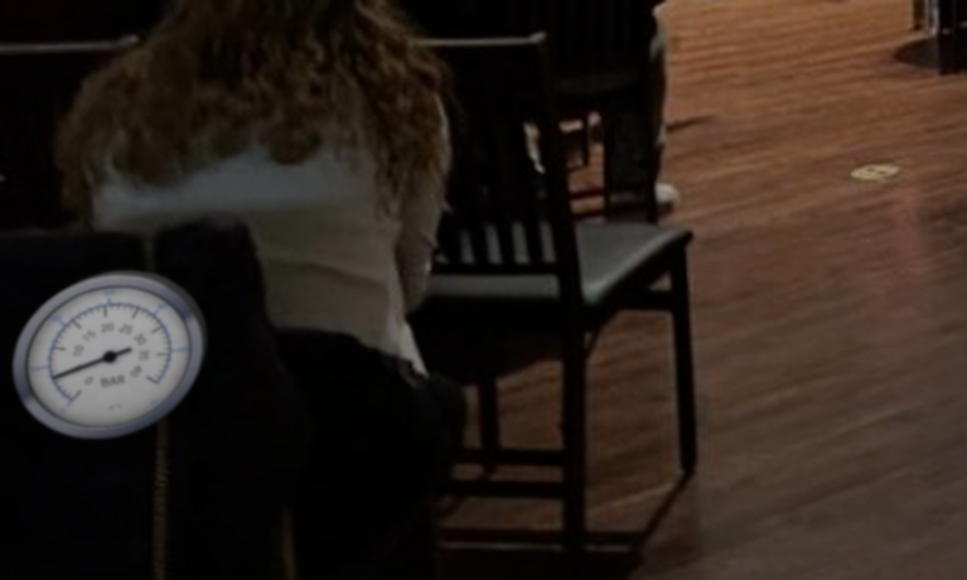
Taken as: {"value": 5, "unit": "bar"}
